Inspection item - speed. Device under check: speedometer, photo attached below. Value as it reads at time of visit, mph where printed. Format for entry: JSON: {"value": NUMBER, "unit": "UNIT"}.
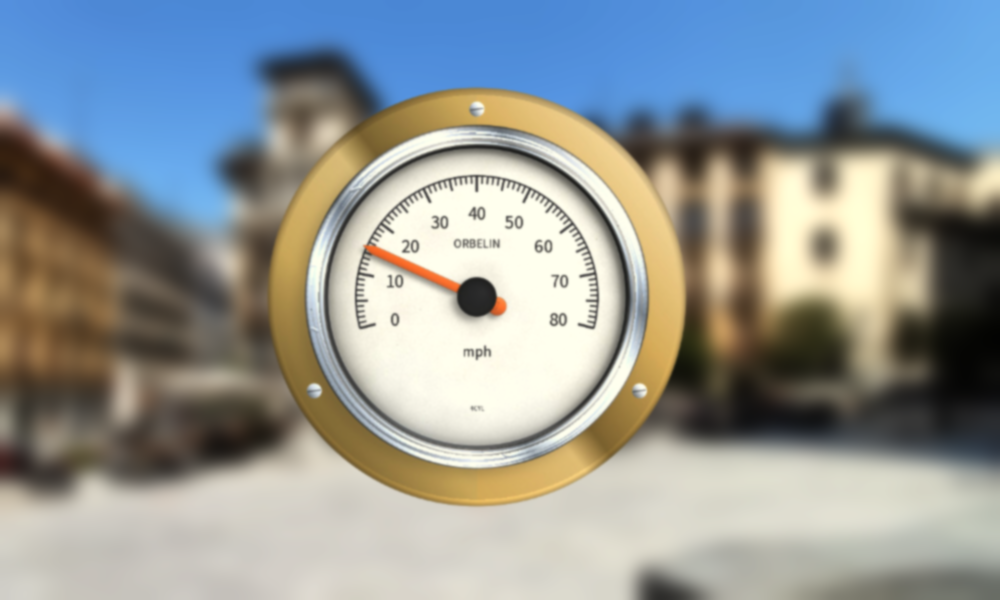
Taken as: {"value": 15, "unit": "mph"}
